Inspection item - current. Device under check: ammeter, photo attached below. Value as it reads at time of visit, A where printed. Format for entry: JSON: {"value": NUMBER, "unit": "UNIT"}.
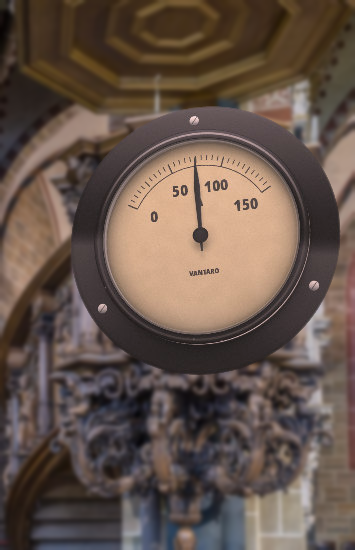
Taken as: {"value": 75, "unit": "A"}
